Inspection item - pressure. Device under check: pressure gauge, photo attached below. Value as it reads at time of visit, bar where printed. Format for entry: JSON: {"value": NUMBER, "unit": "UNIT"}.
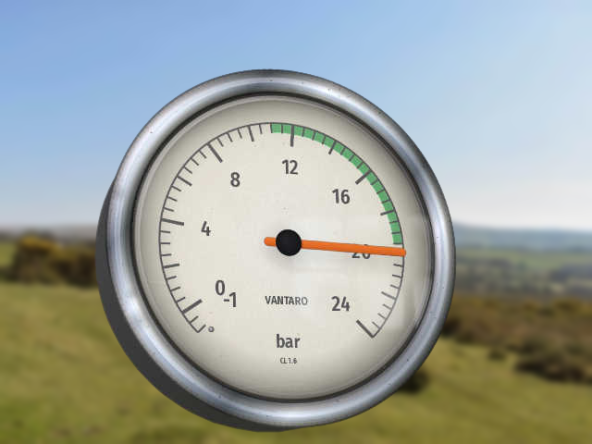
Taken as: {"value": 20, "unit": "bar"}
